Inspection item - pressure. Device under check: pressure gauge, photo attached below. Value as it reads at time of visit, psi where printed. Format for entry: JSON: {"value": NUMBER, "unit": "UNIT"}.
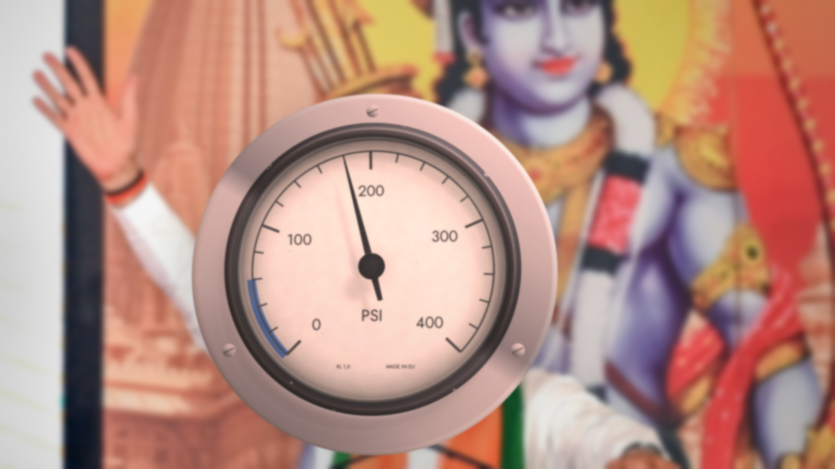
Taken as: {"value": 180, "unit": "psi"}
